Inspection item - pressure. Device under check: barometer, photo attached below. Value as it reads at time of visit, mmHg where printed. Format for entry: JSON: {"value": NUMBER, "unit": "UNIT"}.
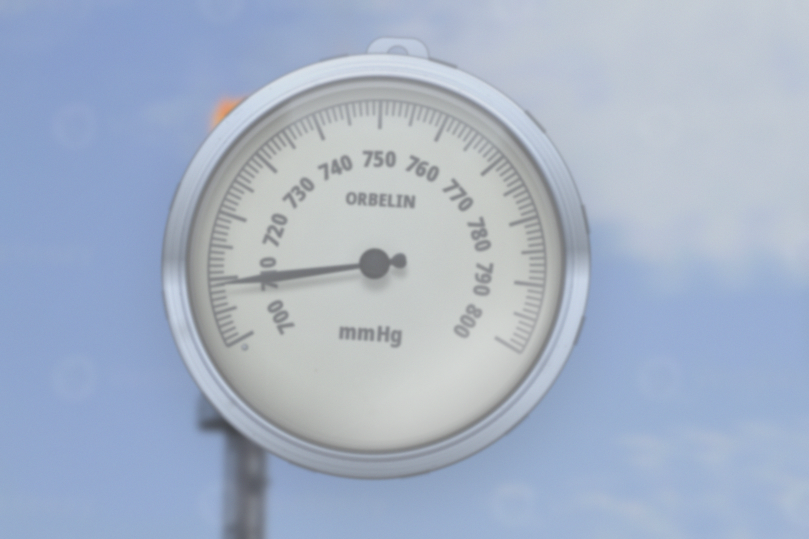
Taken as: {"value": 709, "unit": "mmHg"}
